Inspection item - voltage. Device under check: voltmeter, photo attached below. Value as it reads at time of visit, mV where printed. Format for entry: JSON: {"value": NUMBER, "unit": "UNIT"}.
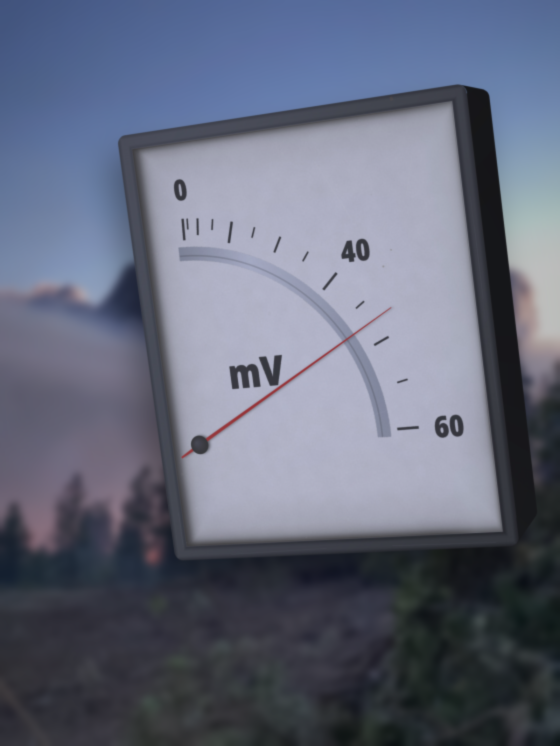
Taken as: {"value": 47.5, "unit": "mV"}
